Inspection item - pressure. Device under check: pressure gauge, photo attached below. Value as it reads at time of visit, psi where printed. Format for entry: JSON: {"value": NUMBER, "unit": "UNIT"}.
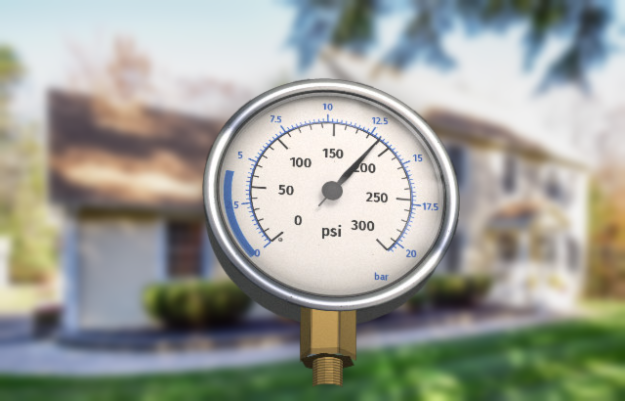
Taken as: {"value": 190, "unit": "psi"}
